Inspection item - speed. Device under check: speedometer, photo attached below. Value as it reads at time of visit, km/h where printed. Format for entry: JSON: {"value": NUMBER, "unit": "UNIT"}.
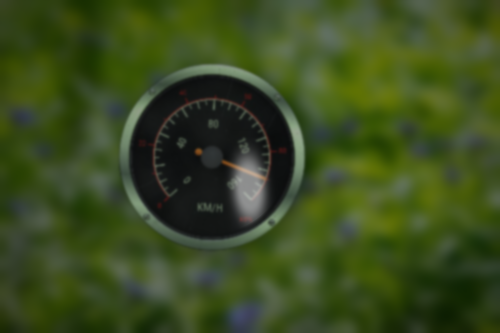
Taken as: {"value": 145, "unit": "km/h"}
